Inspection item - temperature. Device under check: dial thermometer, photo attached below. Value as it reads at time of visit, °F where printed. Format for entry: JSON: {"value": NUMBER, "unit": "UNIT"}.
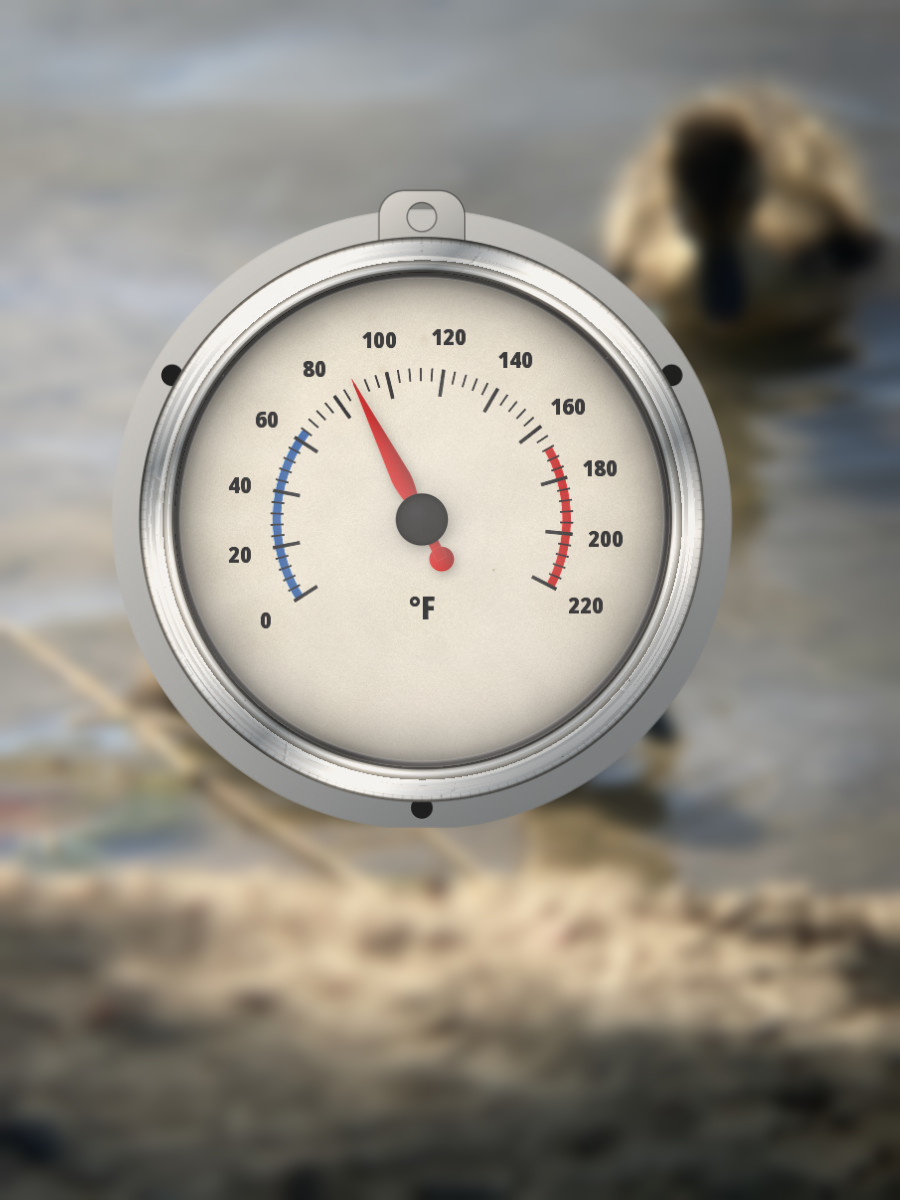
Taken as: {"value": 88, "unit": "°F"}
